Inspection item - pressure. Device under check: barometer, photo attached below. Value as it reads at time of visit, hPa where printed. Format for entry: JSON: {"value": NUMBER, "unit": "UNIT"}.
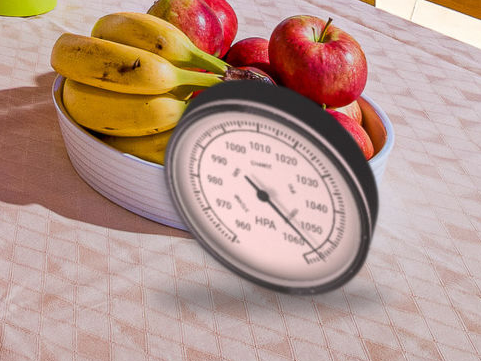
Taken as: {"value": 1055, "unit": "hPa"}
